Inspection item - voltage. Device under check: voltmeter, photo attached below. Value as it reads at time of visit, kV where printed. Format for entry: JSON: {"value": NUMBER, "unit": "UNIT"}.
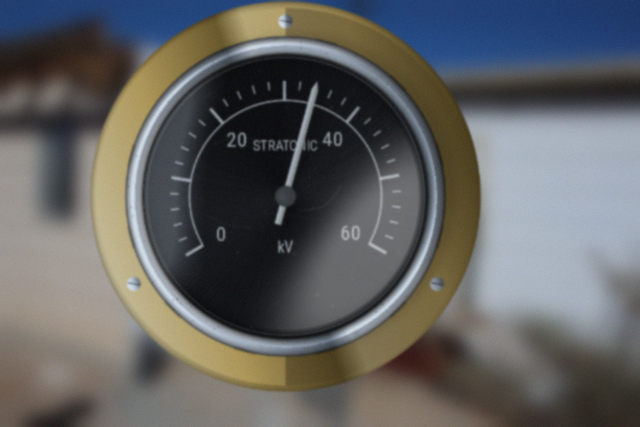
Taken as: {"value": 34, "unit": "kV"}
